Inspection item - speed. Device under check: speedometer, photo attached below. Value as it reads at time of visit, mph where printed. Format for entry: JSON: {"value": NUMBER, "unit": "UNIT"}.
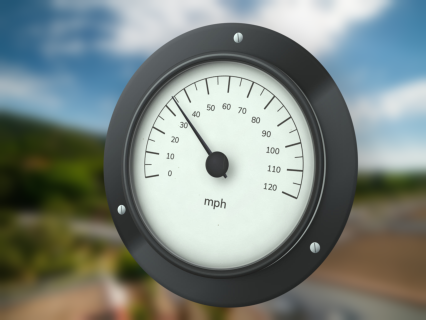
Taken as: {"value": 35, "unit": "mph"}
